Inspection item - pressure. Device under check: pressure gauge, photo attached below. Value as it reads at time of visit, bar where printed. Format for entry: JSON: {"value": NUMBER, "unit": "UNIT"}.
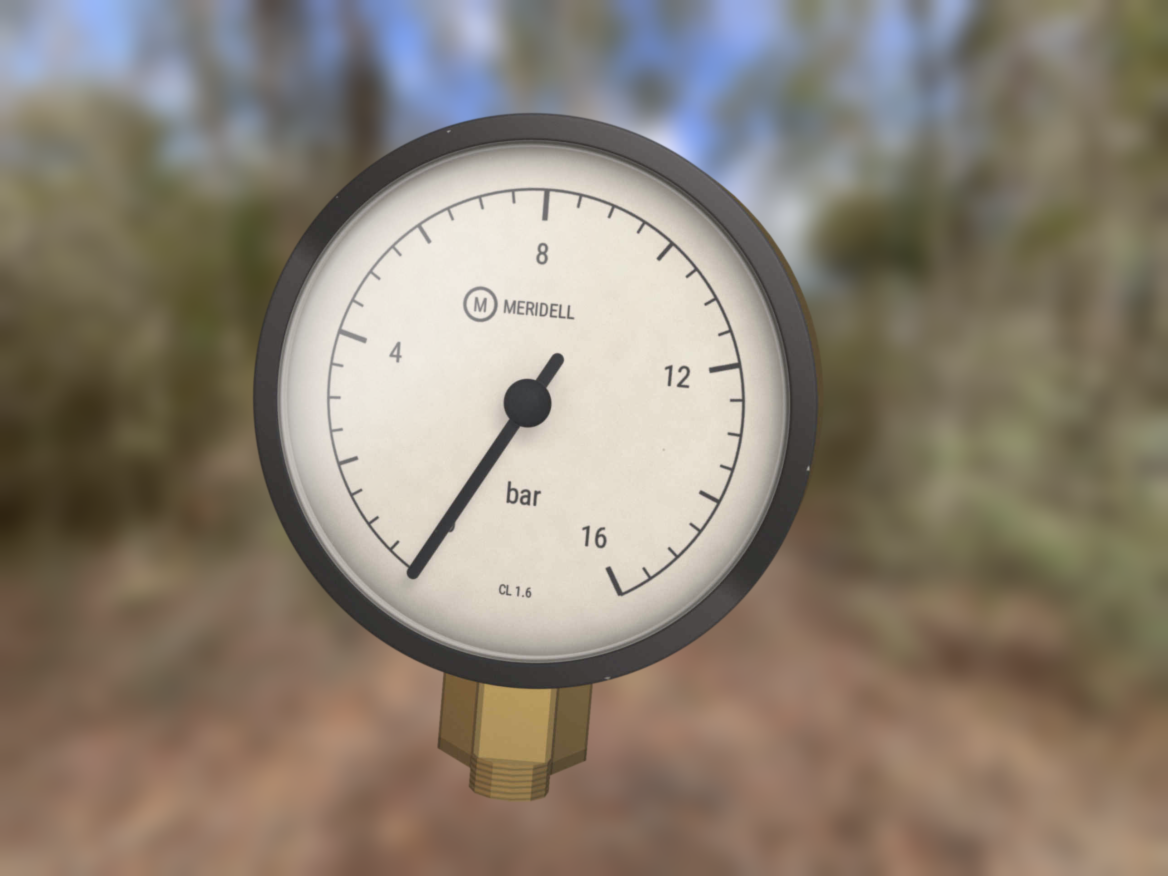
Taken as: {"value": 0, "unit": "bar"}
